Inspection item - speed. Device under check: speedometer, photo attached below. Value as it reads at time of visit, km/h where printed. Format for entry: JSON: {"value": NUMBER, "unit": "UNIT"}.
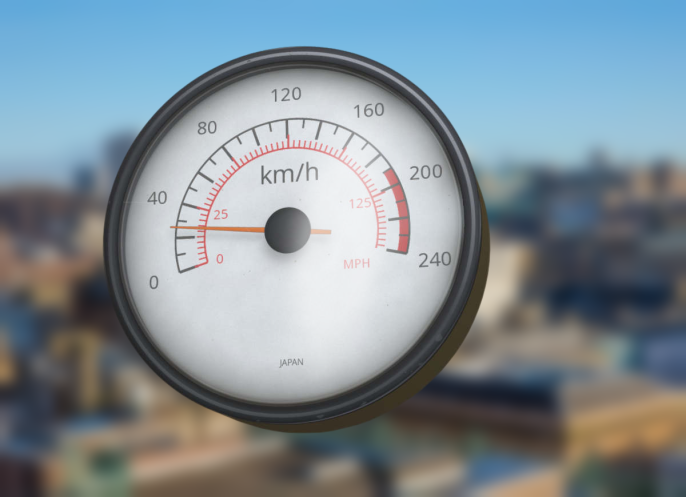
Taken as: {"value": 25, "unit": "km/h"}
